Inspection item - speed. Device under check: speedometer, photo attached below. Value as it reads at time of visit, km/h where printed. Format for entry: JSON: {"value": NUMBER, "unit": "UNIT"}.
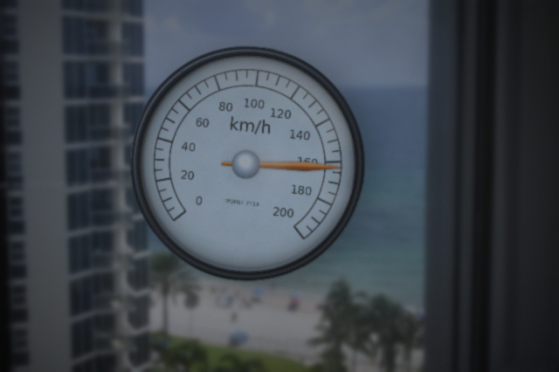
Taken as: {"value": 162.5, "unit": "km/h"}
